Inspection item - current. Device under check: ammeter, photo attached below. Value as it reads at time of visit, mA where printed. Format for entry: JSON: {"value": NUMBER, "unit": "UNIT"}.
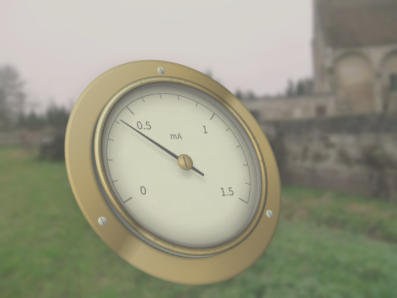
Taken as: {"value": 0.4, "unit": "mA"}
